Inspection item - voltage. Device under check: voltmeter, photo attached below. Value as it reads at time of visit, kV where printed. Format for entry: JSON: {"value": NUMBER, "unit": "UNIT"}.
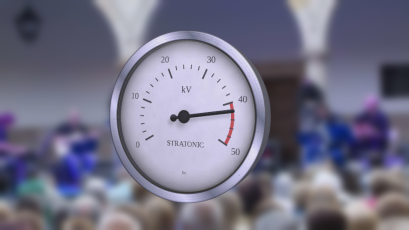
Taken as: {"value": 42, "unit": "kV"}
